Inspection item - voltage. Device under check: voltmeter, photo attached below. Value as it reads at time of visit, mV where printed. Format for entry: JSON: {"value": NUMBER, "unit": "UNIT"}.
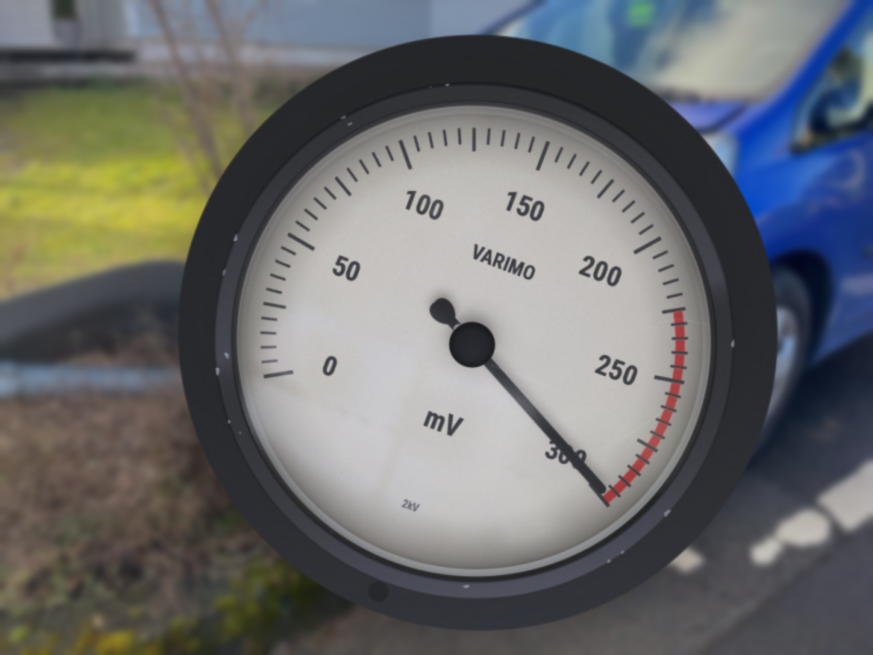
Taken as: {"value": 297.5, "unit": "mV"}
